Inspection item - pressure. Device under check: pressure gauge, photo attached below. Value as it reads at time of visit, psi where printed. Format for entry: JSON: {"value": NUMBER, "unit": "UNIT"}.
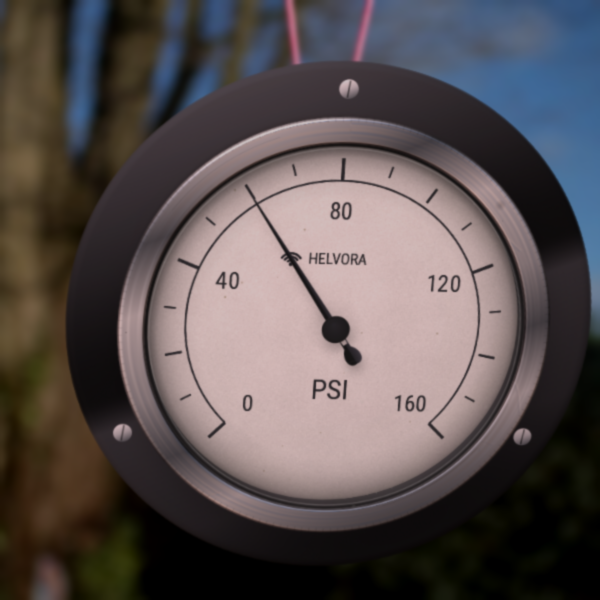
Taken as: {"value": 60, "unit": "psi"}
